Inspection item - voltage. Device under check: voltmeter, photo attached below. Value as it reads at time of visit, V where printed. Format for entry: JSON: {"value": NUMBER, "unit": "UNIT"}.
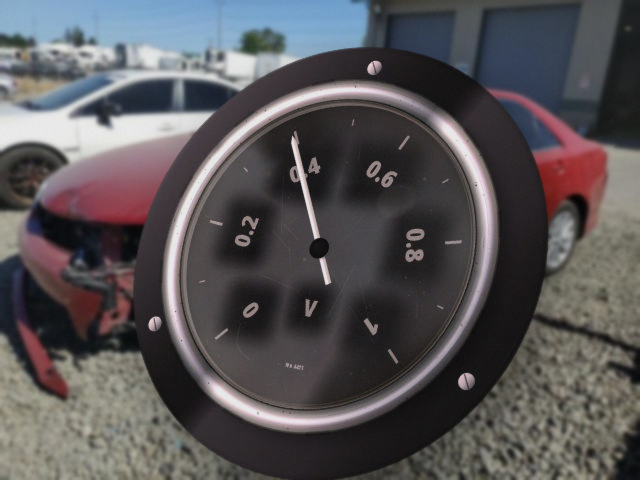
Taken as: {"value": 0.4, "unit": "V"}
